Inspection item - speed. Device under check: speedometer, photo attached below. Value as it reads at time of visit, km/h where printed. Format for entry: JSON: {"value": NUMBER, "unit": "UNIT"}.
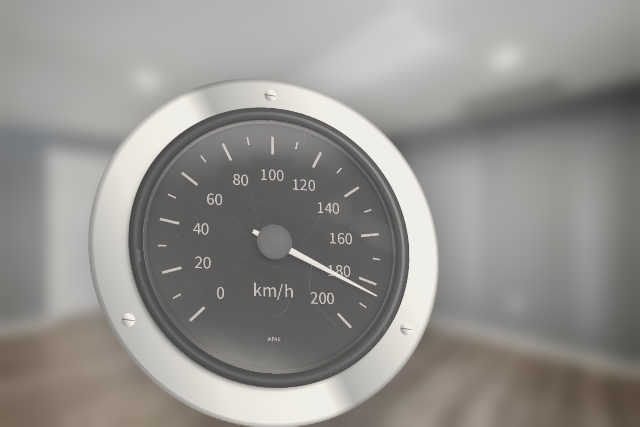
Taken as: {"value": 185, "unit": "km/h"}
